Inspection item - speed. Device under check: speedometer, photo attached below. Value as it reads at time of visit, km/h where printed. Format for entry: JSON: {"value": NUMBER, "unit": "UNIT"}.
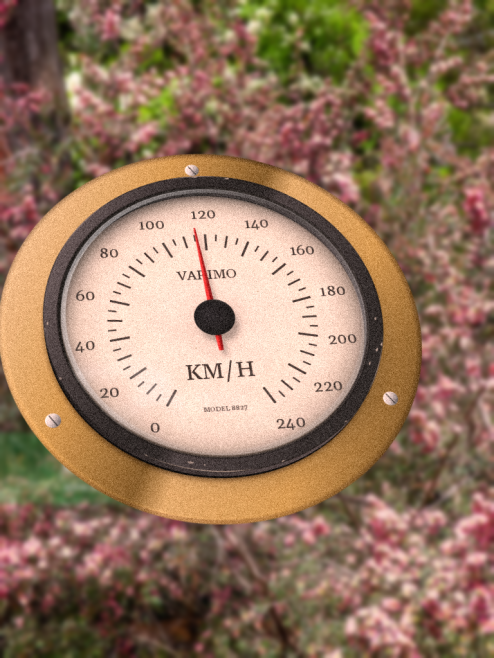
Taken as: {"value": 115, "unit": "km/h"}
